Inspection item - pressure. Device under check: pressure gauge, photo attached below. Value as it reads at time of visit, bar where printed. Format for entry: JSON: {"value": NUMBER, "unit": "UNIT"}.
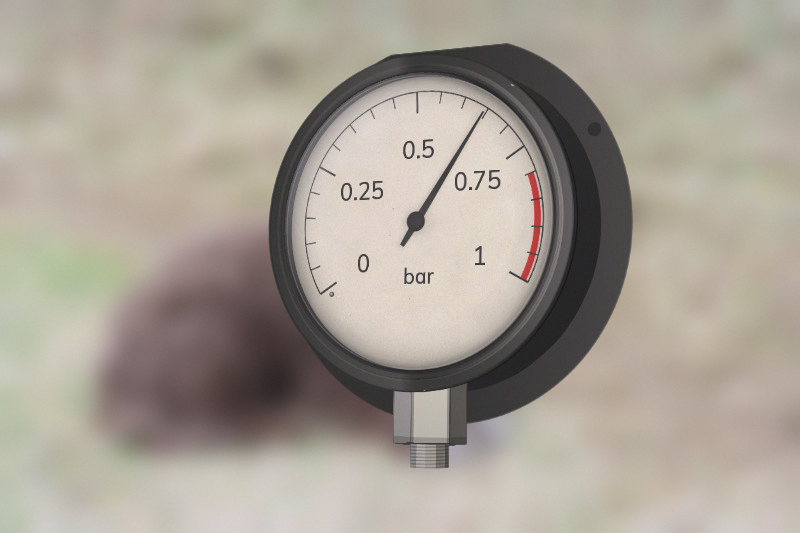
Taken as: {"value": 0.65, "unit": "bar"}
